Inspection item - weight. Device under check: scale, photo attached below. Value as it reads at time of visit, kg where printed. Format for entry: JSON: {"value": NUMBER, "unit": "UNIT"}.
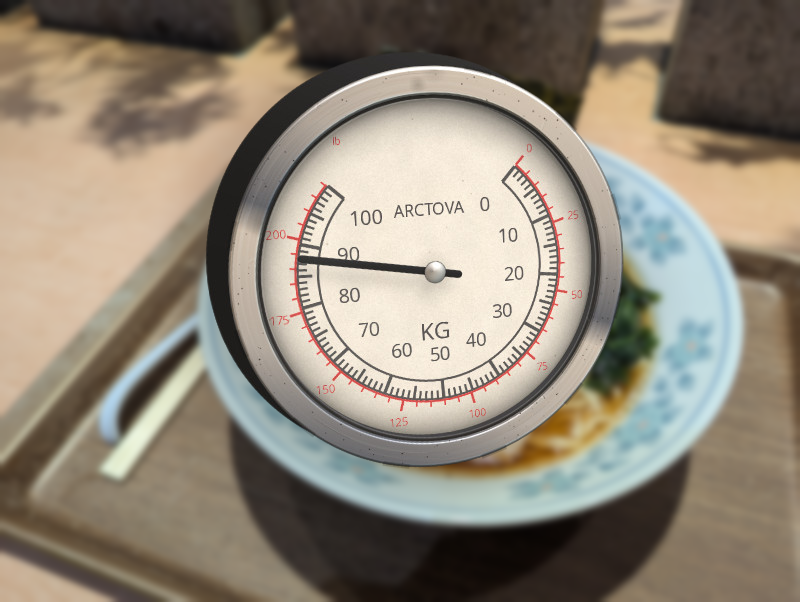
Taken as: {"value": 88, "unit": "kg"}
